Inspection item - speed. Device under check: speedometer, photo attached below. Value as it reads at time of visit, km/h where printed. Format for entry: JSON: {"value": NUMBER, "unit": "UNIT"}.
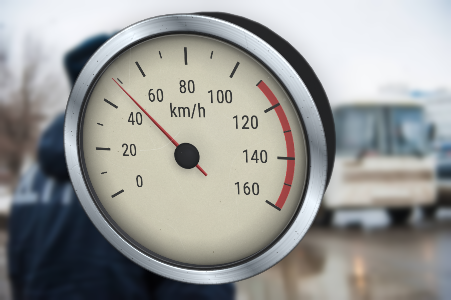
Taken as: {"value": 50, "unit": "km/h"}
